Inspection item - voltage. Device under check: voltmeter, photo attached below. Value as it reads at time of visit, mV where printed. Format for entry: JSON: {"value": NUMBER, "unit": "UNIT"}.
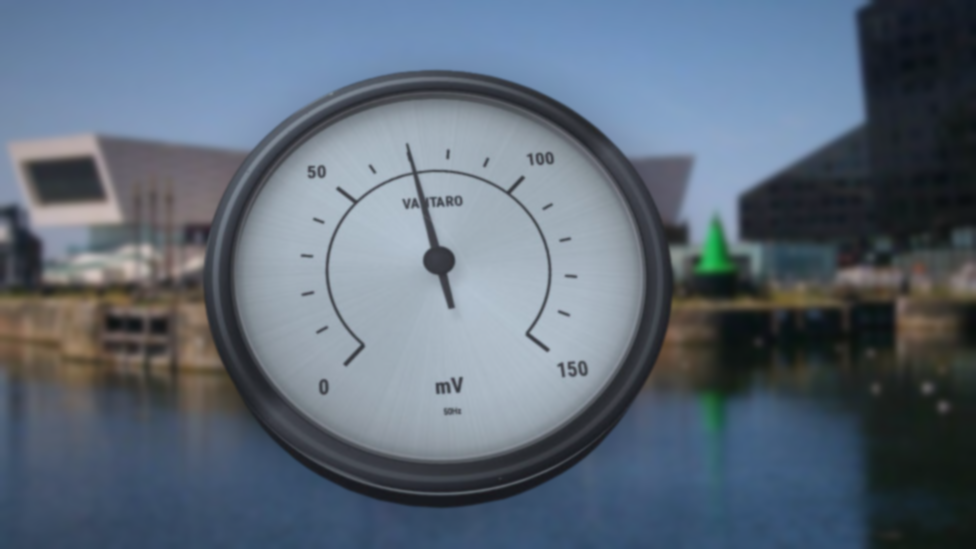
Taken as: {"value": 70, "unit": "mV"}
